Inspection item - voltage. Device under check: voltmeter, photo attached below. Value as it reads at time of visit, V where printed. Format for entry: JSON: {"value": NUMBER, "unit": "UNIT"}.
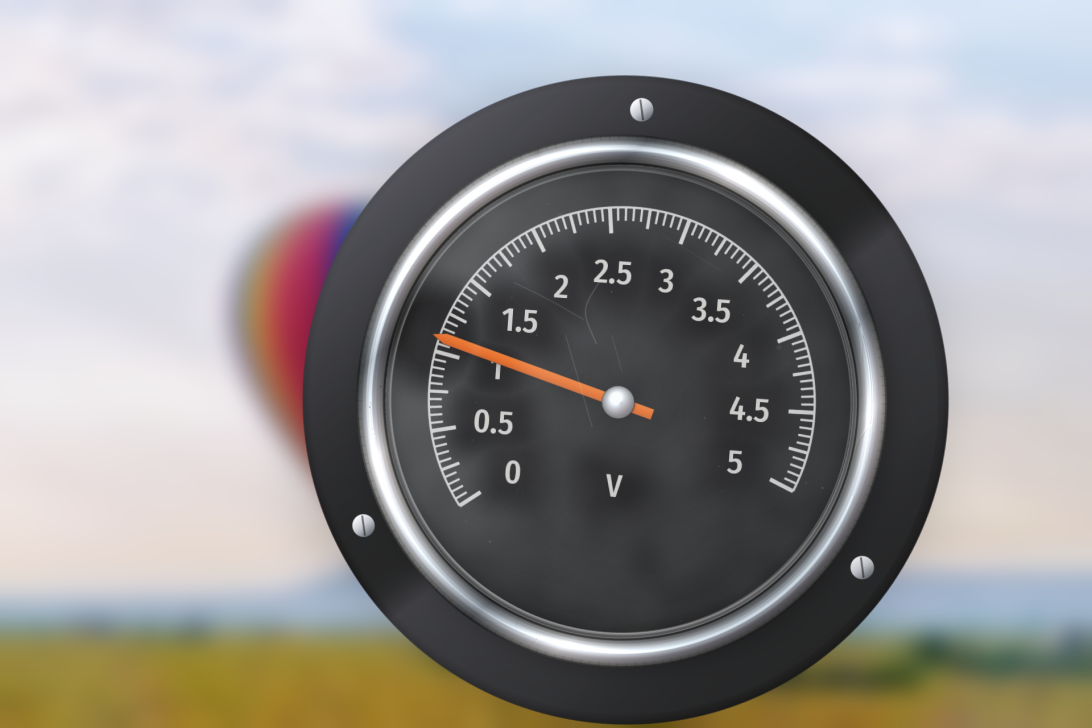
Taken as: {"value": 1.1, "unit": "V"}
